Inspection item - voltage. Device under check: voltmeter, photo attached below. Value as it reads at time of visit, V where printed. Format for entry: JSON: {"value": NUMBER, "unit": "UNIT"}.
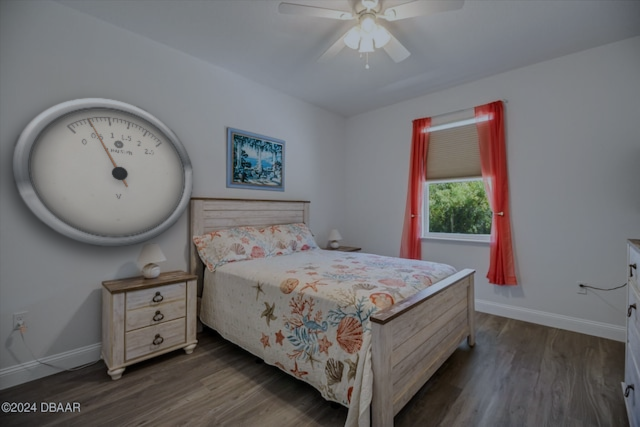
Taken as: {"value": 0.5, "unit": "V"}
